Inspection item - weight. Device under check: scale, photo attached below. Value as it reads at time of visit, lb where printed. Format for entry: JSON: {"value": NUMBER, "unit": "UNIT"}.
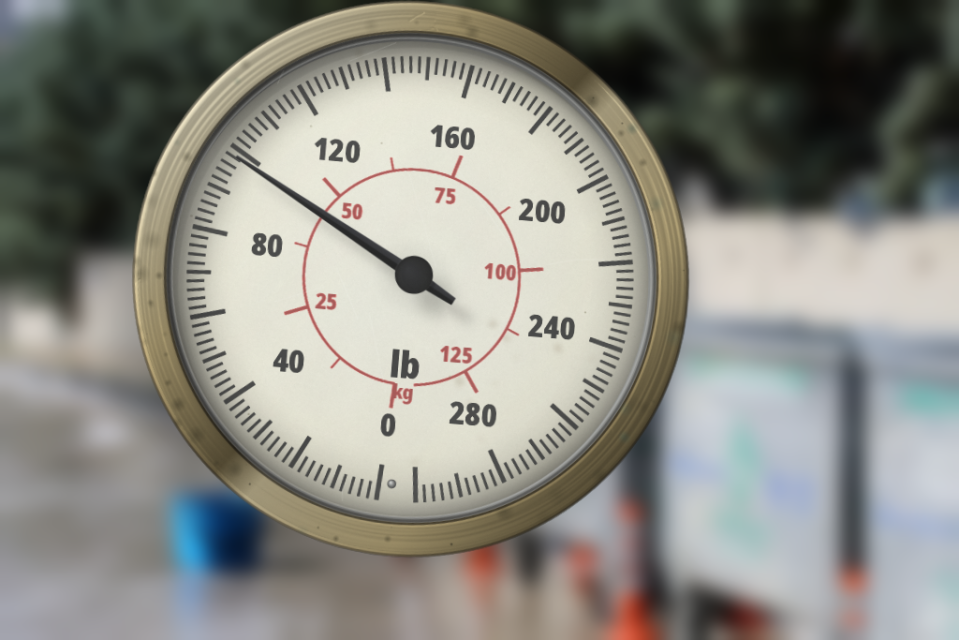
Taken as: {"value": 98, "unit": "lb"}
